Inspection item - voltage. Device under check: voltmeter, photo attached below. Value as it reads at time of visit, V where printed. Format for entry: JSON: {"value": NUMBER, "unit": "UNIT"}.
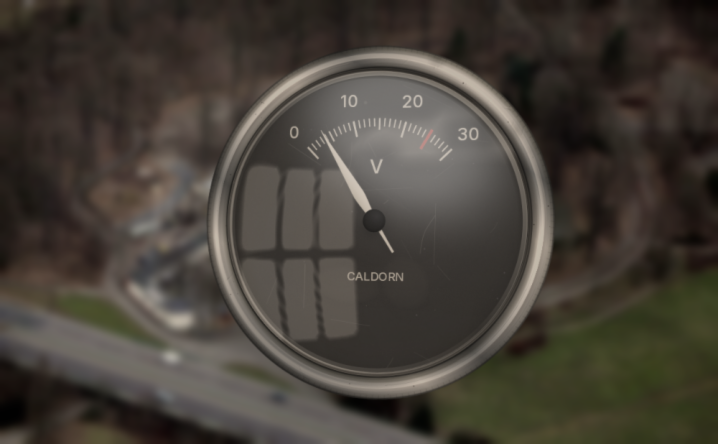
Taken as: {"value": 4, "unit": "V"}
